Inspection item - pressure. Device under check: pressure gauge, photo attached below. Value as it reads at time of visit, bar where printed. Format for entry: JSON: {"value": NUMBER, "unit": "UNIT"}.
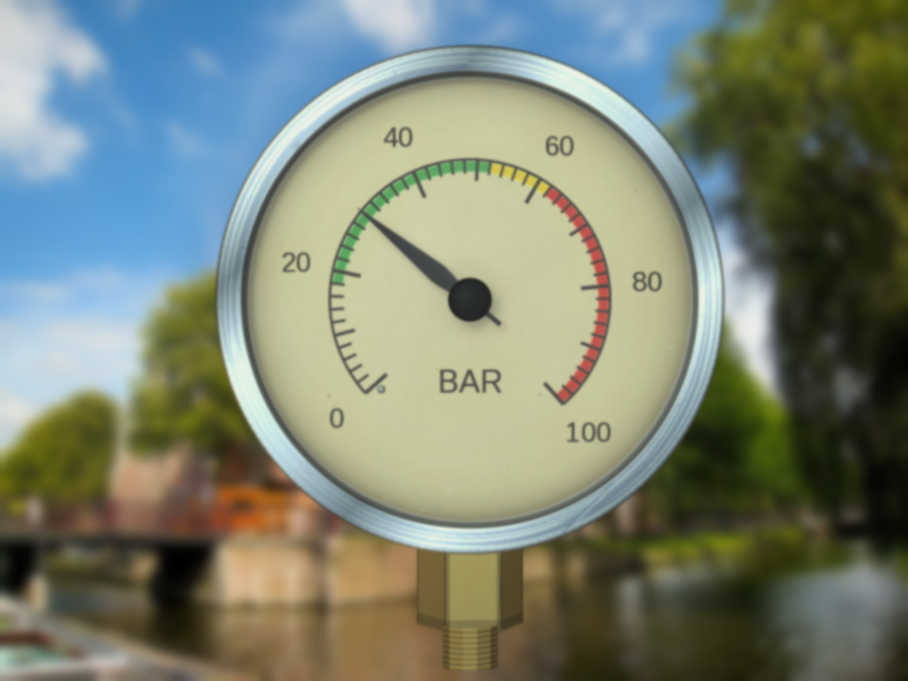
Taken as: {"value": 30, "unit": "bar"}
